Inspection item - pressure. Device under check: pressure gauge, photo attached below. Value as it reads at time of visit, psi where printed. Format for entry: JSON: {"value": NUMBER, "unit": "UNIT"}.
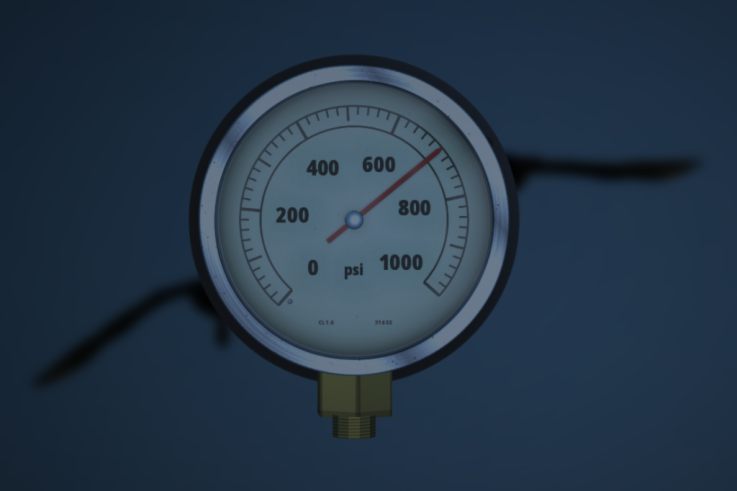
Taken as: {"value": 700, "unit": "psi"}
